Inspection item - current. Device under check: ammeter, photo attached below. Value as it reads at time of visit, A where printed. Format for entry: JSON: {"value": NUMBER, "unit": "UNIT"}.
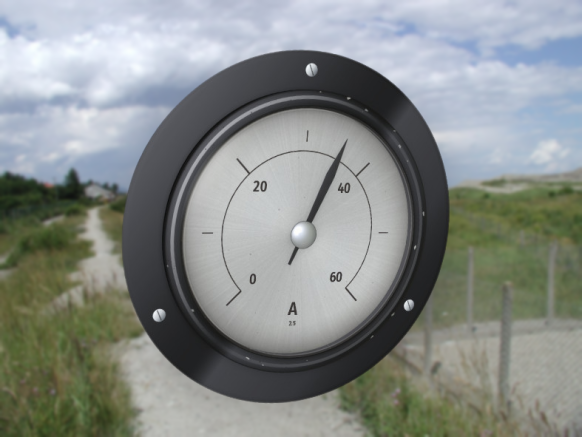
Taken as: {"value": 35, "unit": "A"}
